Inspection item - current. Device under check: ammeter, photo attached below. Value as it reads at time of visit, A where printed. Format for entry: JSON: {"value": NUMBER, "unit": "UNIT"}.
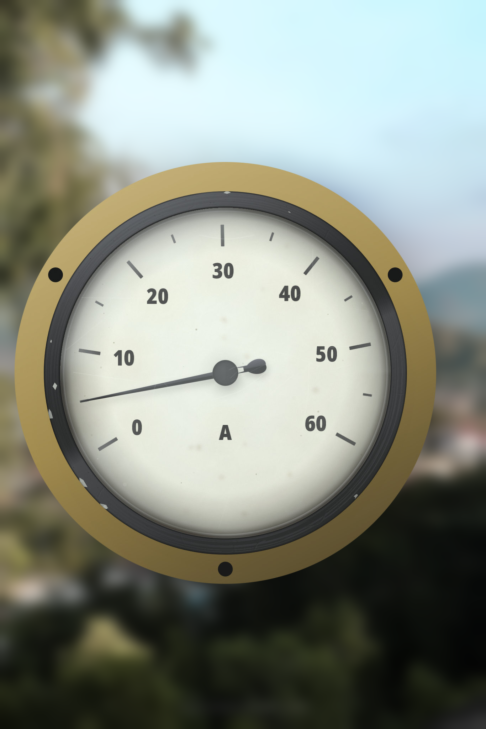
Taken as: {"value": 5, "unit": "A"}
